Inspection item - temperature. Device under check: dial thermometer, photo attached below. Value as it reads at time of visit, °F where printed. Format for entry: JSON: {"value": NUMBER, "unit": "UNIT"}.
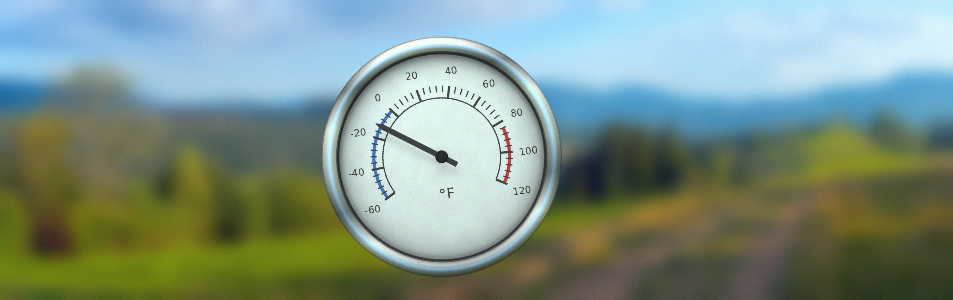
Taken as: {"value": -12, "unit": "°F"}
